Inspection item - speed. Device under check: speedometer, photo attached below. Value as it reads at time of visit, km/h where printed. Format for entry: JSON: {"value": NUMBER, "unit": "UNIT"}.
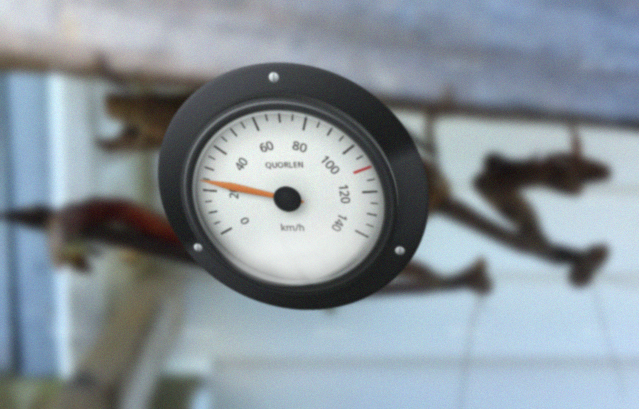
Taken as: {"value": 25, "unit": "km/h"}
